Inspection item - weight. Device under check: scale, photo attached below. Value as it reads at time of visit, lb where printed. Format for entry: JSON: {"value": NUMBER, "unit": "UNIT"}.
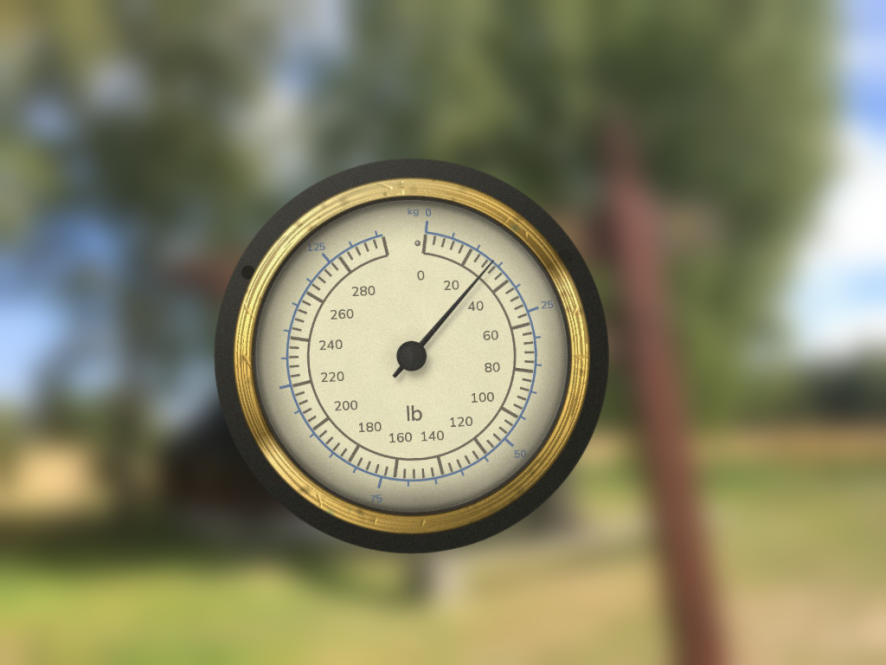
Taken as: {"value": 30, "unit": "lb"}
